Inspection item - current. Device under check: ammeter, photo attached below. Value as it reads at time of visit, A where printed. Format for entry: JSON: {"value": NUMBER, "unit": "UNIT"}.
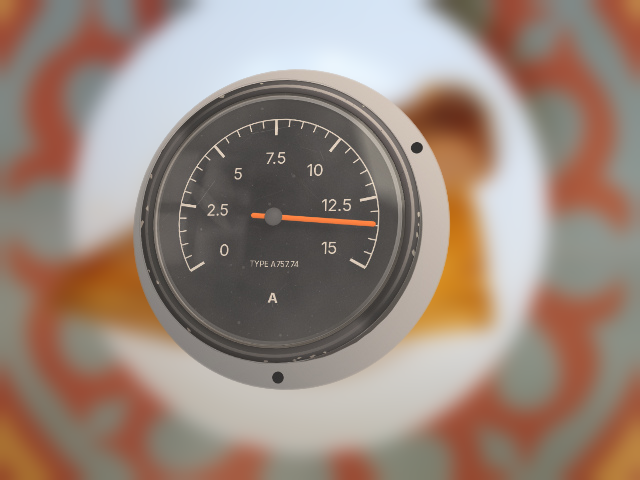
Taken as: {"value": 13.5, "unit": "A"}
